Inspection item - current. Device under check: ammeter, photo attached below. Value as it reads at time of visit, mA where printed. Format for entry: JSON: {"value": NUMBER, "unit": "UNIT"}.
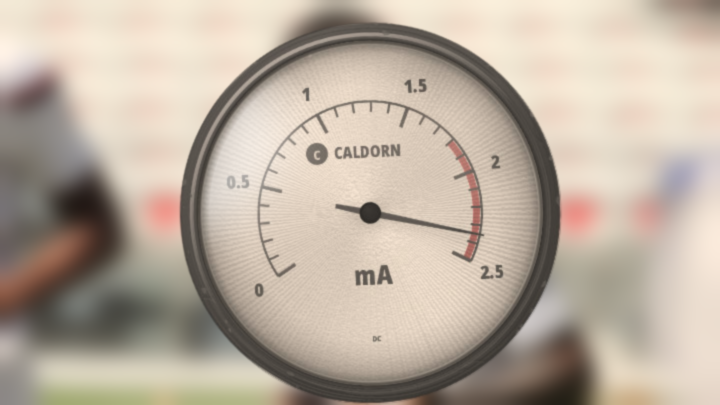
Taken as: {"value": 2.35, "unit": "mA"}
